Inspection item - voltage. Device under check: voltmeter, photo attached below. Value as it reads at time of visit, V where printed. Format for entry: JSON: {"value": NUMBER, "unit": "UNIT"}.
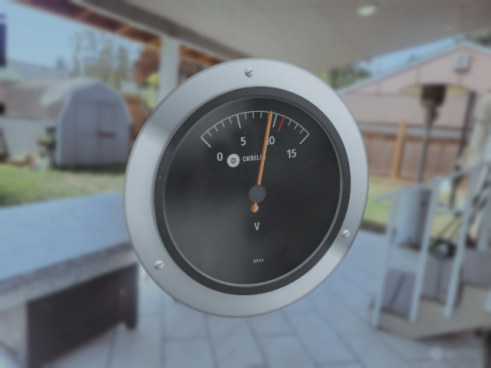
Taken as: {"value": 9, "unit": "V"}
